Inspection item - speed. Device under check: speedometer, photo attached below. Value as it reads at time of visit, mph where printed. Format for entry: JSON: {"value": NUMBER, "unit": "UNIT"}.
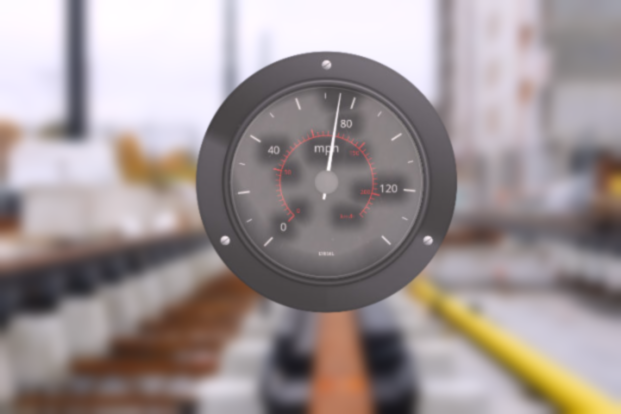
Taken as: {"value": 75, "unit": "mph"}
